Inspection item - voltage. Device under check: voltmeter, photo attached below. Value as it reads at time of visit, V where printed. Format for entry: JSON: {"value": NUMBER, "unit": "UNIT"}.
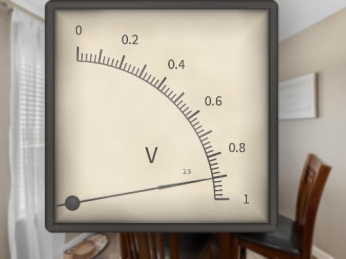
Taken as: {"value": 0.9, "unit": "V"}
